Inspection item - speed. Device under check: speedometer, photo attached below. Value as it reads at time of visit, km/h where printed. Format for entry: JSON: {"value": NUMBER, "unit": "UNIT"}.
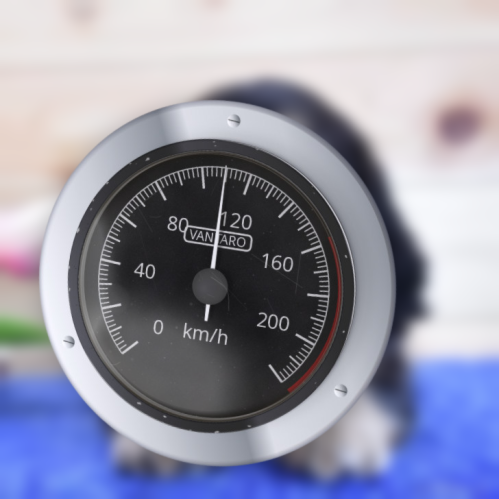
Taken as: {"value": 110, "unit": "km/h"}
